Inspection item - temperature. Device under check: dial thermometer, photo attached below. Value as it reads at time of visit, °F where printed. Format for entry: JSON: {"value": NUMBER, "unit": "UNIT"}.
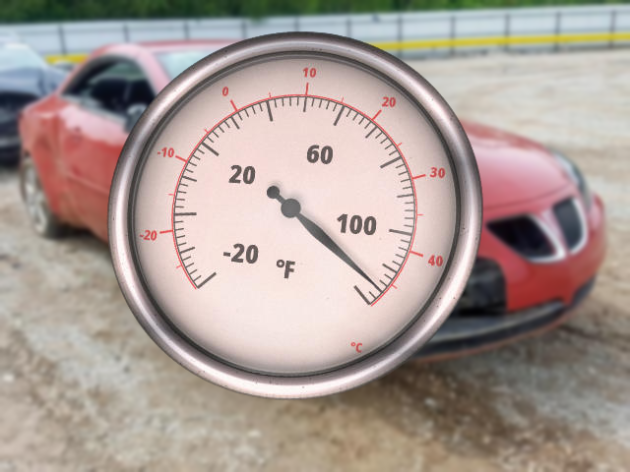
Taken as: {"value": 116, "unit": "°F"}
